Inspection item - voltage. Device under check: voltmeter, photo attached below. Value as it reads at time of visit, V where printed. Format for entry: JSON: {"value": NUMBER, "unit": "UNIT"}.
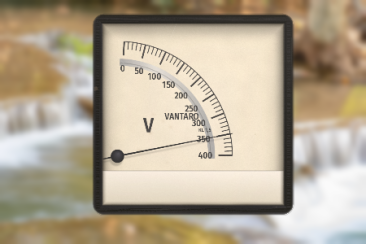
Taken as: {"value": 350, "unit": "V"}
